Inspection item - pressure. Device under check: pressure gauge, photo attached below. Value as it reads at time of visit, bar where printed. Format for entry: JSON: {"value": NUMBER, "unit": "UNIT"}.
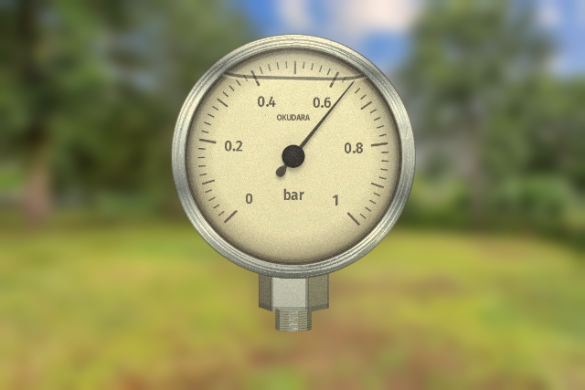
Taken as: {"value": 0.64, "unit": "bar"}
